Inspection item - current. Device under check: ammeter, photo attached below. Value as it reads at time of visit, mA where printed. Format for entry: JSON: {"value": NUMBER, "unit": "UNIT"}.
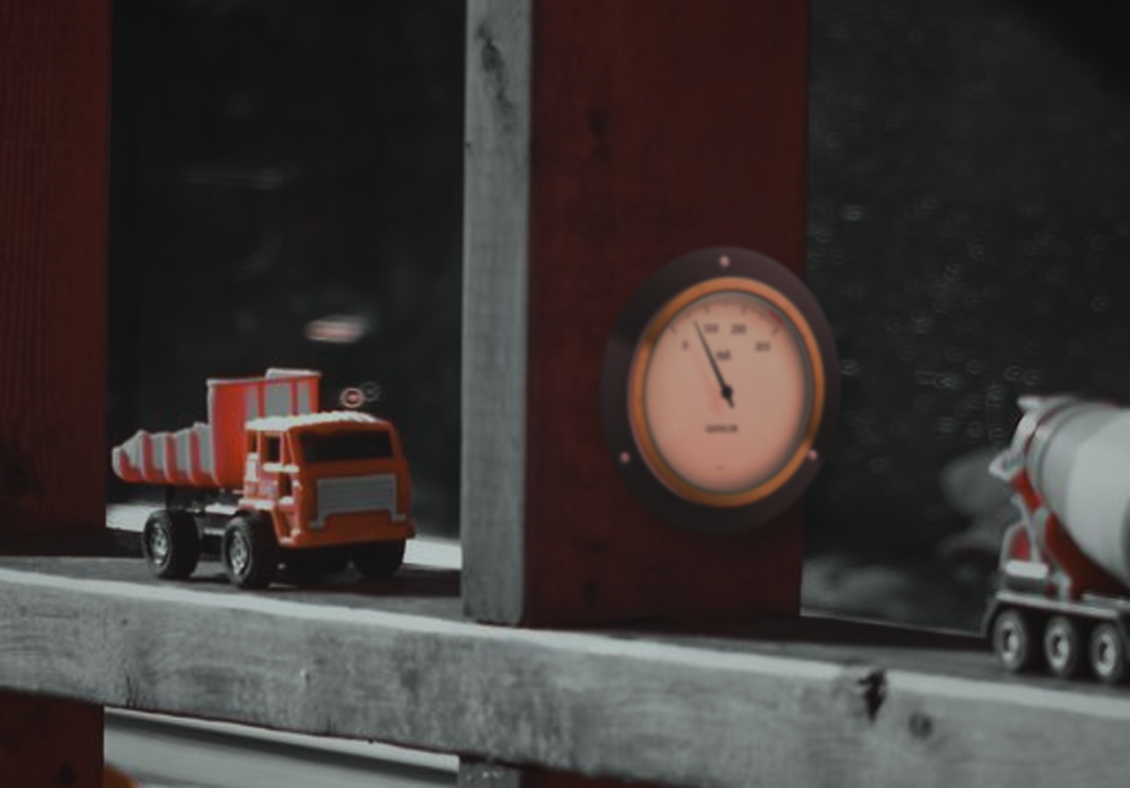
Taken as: {"value": 50, "unit": "mA"}
